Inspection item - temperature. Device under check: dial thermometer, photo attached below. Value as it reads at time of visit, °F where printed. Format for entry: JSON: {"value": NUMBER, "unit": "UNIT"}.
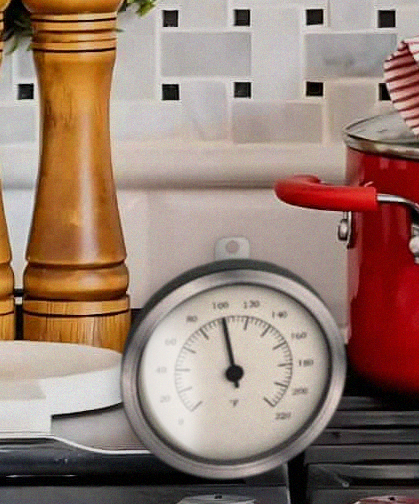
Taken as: {"value": 100, "unit": "°F"}
